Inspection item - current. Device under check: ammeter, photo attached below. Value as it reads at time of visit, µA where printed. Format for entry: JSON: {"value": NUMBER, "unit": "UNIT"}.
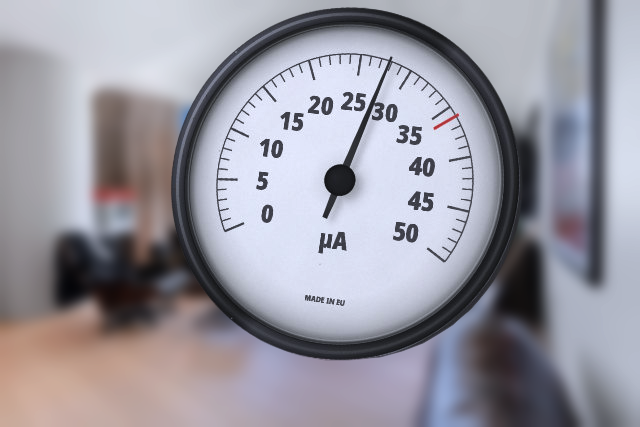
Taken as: {"value": 28, "unit": "µA"}
